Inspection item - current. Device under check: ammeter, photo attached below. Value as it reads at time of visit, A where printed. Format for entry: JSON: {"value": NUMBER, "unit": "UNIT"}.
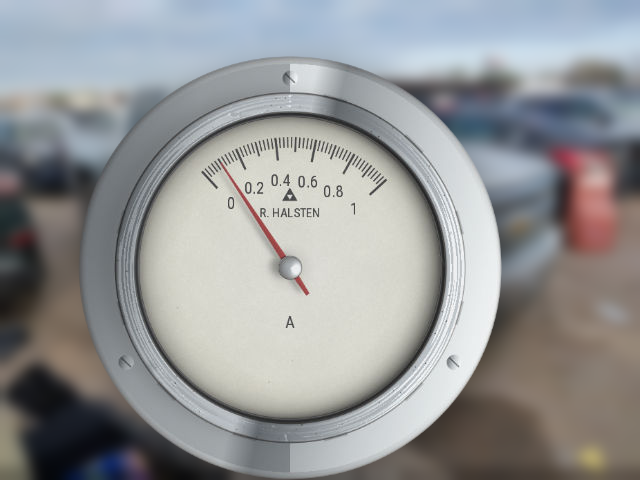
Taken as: {"value": 0.1, "unit": "A"}
